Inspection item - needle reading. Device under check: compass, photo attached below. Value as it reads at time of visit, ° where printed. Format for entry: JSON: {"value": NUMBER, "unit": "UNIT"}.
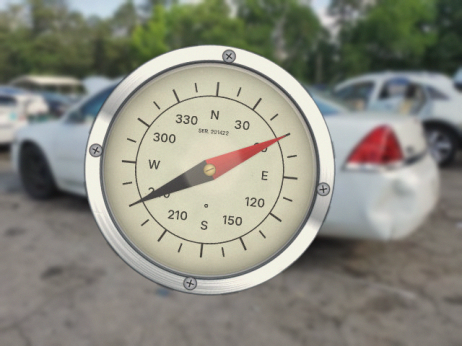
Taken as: {"value": 60, "unit": "°"}
